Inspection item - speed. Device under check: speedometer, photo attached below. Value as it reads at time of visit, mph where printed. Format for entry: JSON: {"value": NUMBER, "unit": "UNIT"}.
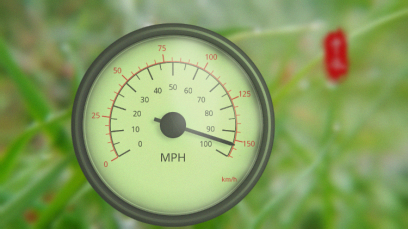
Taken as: {"value": 95, "unit": "mph"}
